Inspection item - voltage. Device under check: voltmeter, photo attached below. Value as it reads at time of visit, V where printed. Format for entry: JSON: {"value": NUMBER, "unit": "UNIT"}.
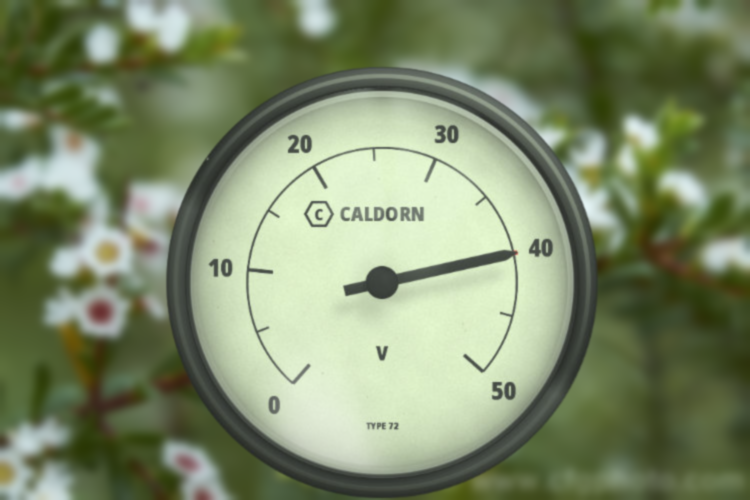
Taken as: {"value": 40, "unit": "V"}
